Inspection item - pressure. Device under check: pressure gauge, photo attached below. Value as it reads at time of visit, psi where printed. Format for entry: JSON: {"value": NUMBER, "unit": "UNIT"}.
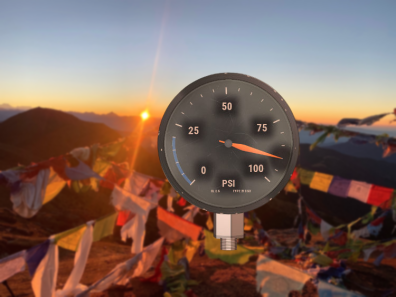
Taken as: {"value": 90, "unit": "psi"}
